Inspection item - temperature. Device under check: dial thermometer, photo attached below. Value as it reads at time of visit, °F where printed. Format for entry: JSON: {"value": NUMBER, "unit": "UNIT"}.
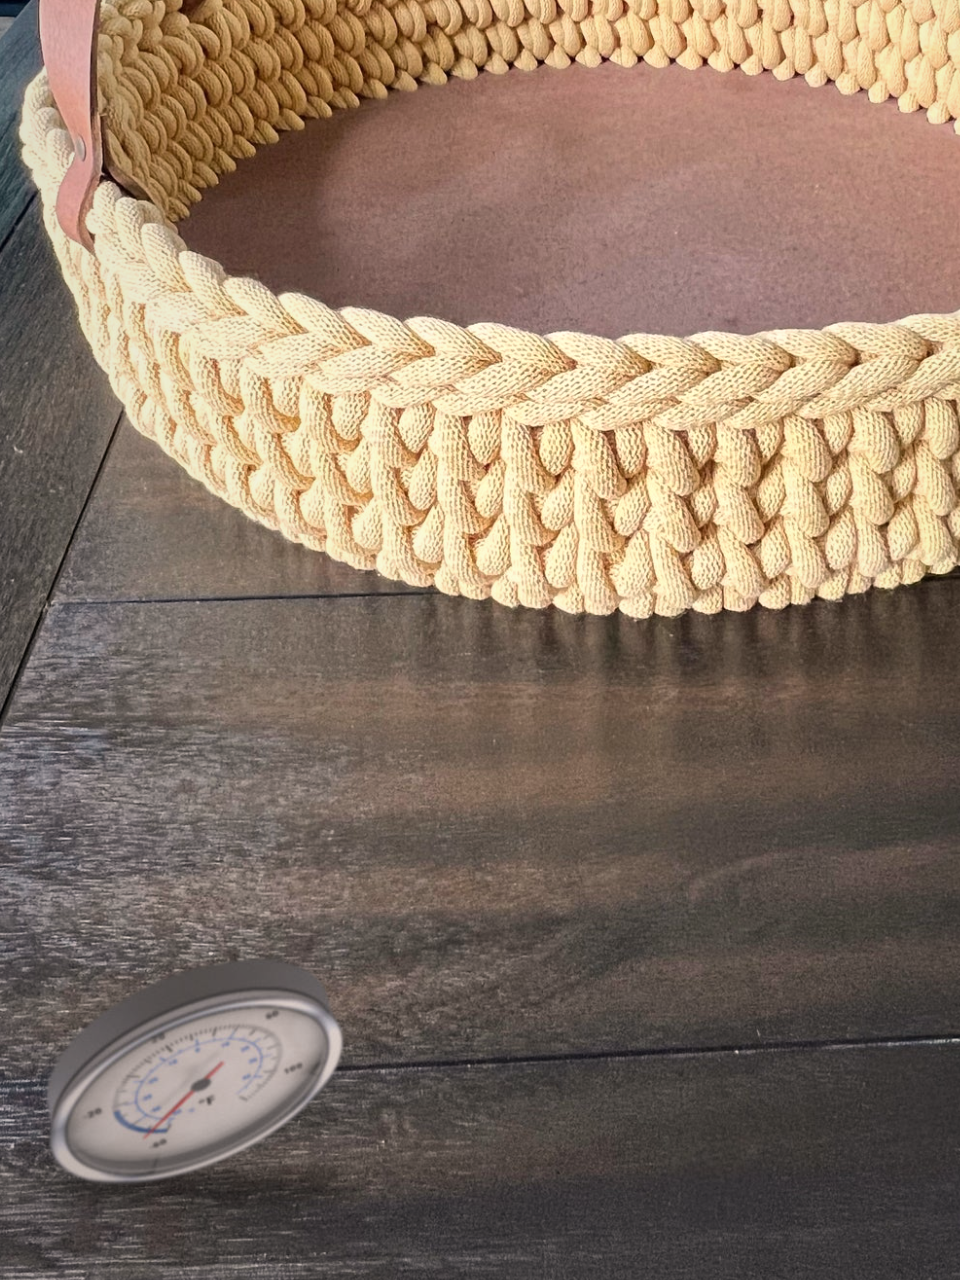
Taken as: {"value": -50, "unit": "°F"}
